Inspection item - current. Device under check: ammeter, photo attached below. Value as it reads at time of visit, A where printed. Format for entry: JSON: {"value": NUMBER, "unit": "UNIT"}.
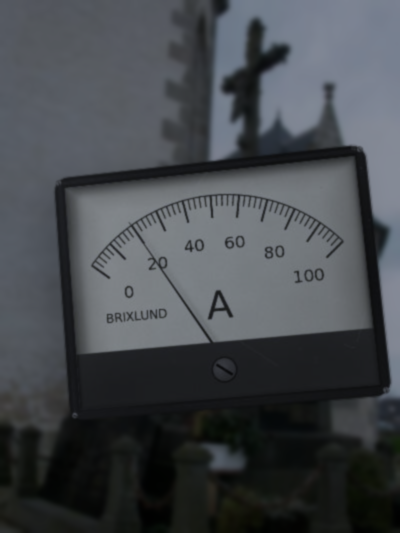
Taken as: {"value": 20, "unit": "A"}
